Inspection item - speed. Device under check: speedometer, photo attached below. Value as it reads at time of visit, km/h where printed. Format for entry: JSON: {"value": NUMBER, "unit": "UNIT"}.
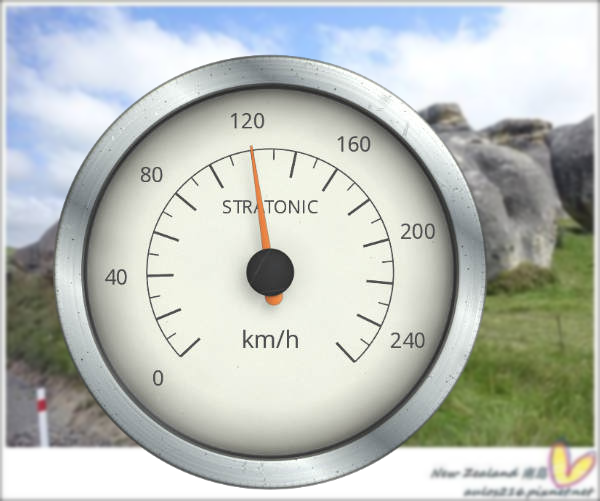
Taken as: {"value": 120, "unit": "km/h"}
